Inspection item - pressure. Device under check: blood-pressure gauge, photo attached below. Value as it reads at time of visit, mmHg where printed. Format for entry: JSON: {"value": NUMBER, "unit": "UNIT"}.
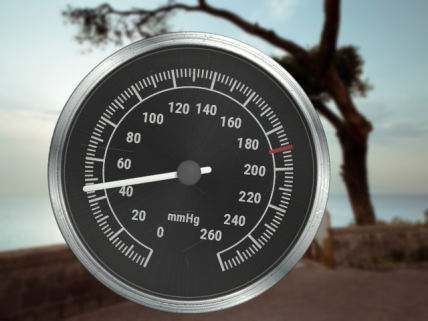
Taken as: {"value": 46, "unit": "mmHg"}
